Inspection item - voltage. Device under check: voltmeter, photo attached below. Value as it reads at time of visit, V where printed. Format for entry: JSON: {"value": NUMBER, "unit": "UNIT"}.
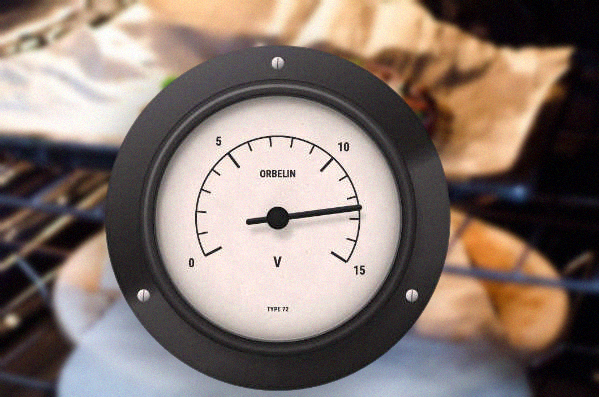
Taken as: {"value": 12.5, "unit": "V"}
